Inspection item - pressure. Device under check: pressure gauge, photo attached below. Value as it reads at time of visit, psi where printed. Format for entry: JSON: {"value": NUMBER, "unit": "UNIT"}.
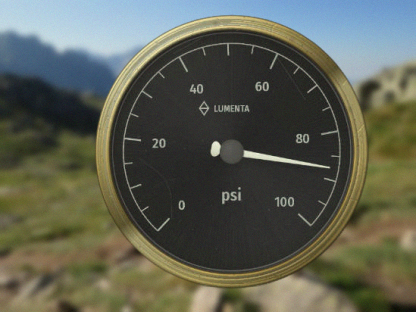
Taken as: {"value": 87.5, "unit": "psi"}
